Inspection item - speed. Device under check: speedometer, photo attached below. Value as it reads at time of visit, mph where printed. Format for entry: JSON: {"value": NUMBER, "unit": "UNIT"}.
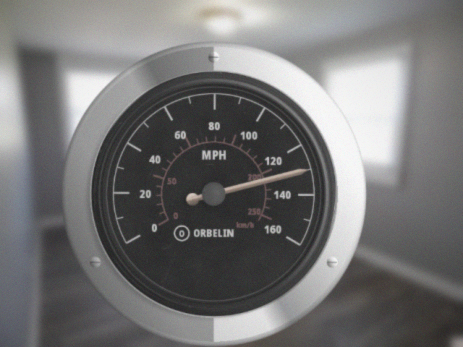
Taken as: {"value": 130, "unit": "mph"}
